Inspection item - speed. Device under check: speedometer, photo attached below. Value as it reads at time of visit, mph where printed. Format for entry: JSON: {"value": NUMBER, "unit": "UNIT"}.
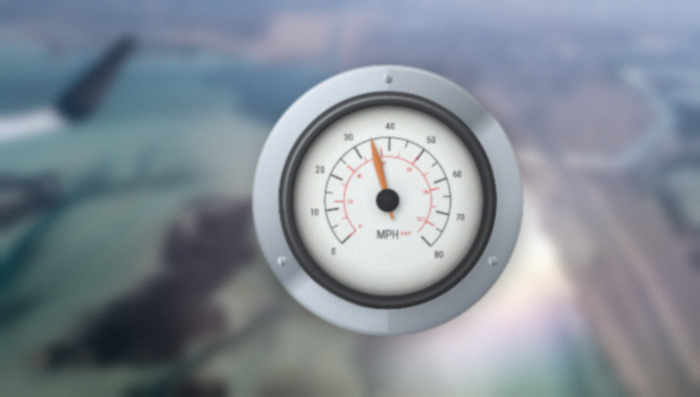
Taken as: {"value": 35, "unit": "mph"}
